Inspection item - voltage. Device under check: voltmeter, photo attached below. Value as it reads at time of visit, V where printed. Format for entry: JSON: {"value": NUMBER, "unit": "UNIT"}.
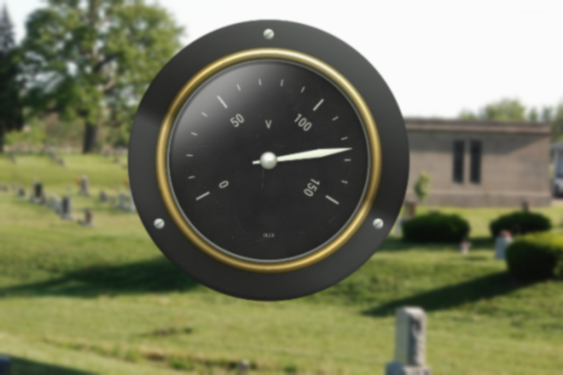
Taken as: {"value": 125, "unit": "V"}
